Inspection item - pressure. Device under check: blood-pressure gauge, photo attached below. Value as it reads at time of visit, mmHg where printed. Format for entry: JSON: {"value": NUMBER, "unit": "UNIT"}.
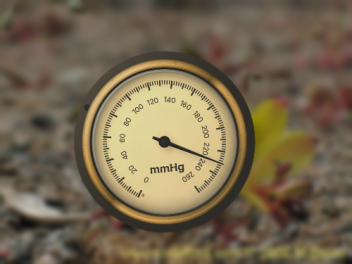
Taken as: {"value": 230, "unit": "mmHg"}
